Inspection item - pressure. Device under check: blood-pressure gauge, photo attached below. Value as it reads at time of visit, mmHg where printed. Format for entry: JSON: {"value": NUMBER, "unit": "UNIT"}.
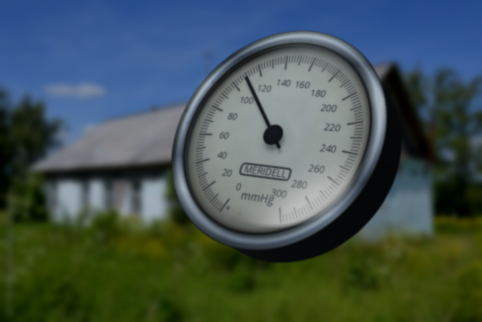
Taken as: {"value": 110, "unit": "mmHg"}
